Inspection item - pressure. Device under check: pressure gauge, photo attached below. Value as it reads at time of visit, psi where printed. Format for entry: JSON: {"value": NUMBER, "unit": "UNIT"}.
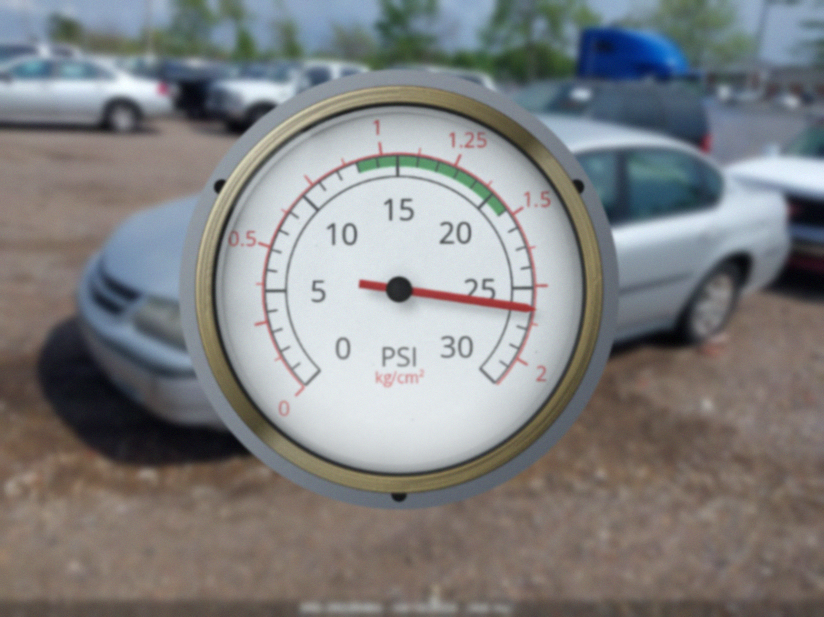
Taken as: {"value": 26, "unit": "psi"}
